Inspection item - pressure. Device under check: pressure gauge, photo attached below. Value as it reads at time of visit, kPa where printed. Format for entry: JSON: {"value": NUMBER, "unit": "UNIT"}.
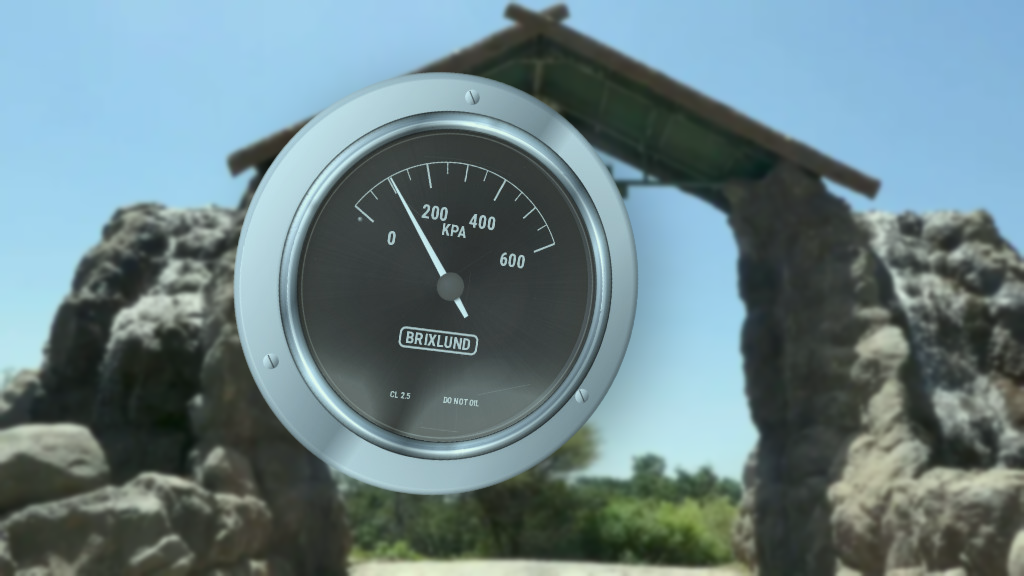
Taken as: {"value": 100, "unit": "kPa"}
